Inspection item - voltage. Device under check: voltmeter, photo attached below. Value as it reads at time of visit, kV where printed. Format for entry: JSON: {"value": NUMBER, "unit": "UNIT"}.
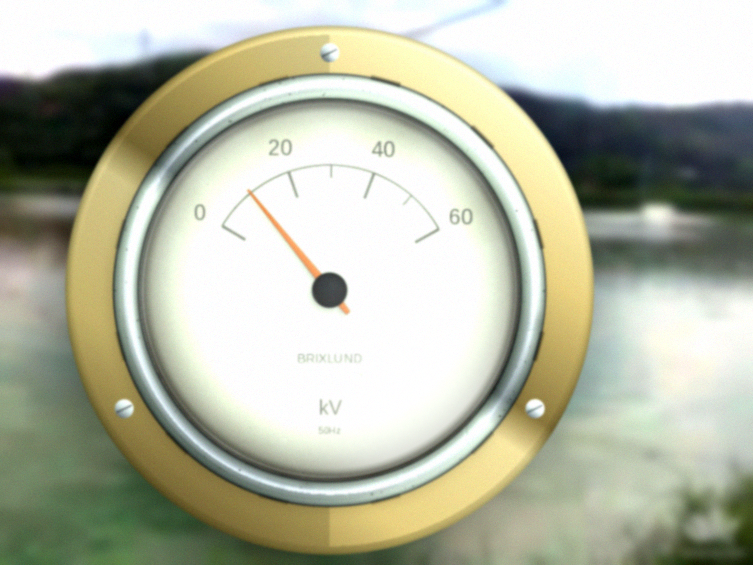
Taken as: {"value": 10, "unit": "kV"}
